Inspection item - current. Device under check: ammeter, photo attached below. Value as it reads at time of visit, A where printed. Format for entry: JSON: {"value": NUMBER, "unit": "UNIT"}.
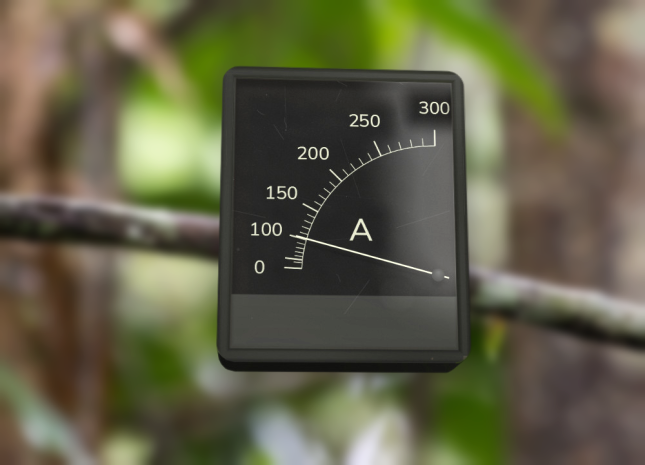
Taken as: {"value": 100, "unit": "A"}
